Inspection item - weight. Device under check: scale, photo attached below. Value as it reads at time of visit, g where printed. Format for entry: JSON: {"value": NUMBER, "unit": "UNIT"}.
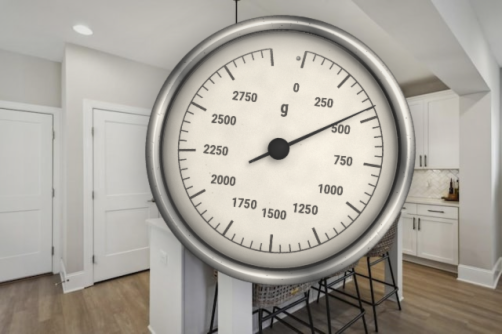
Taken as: {"value": 450, "unit": "g"}
